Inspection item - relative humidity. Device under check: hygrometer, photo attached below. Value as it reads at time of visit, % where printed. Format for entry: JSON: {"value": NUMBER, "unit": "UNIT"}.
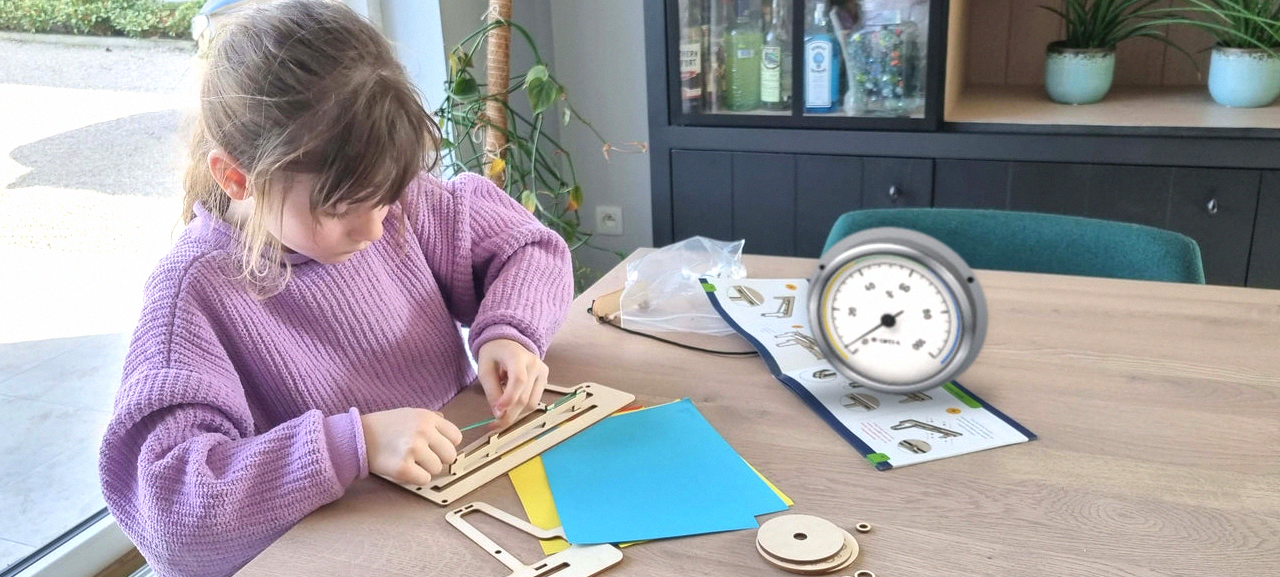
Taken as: {"value": 4, "unit": "%"}
